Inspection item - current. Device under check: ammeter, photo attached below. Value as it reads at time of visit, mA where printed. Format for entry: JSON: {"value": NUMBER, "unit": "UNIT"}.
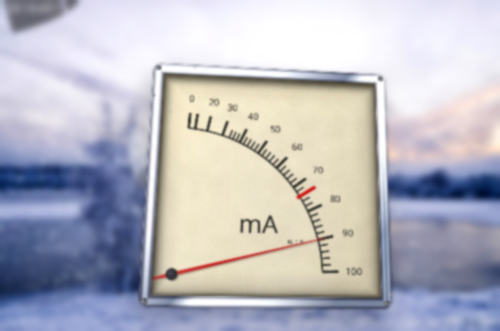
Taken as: {"value": 90, "unit": "mA"}
